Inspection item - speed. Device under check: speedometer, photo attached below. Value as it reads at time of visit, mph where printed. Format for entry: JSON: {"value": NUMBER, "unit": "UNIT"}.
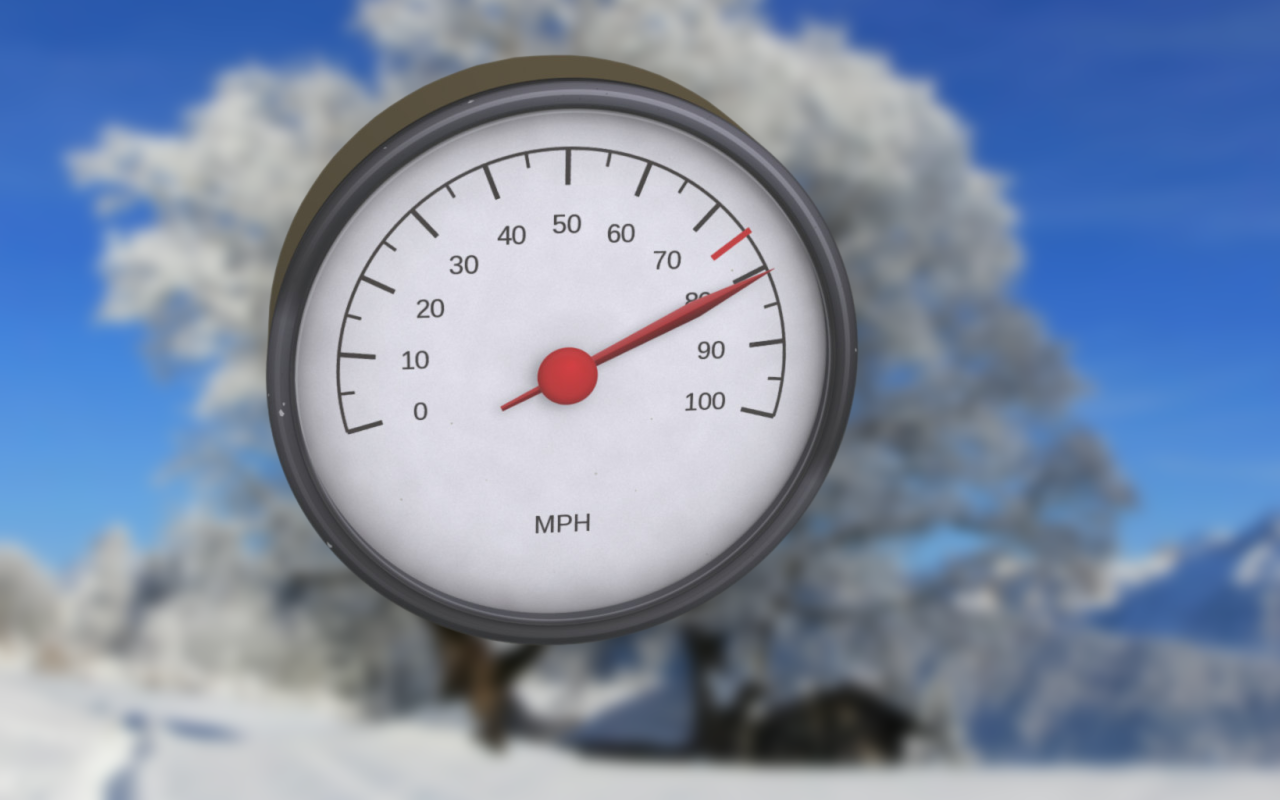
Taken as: {"value": 80, "unit": "mph"}
